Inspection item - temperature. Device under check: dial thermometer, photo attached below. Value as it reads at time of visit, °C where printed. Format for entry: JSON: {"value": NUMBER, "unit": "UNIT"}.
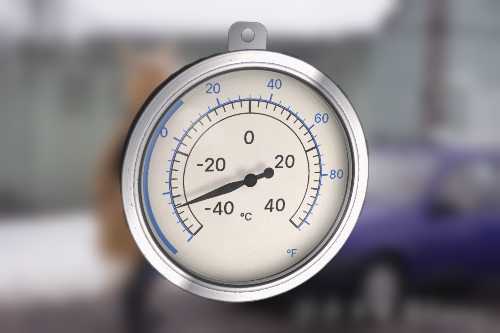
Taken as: {"value": -32, "unit": "°C"}
